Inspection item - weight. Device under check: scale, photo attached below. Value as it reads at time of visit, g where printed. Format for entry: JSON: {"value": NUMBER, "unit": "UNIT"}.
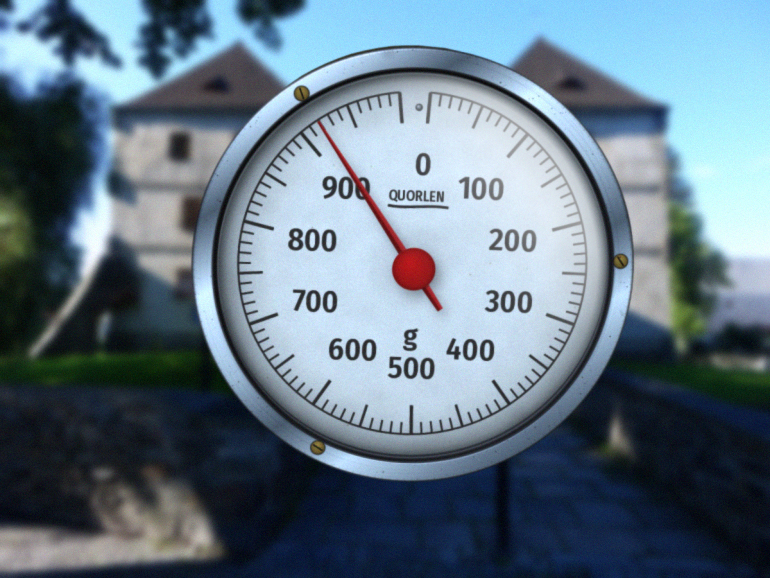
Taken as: {"value": 920, "unit": "g"}
